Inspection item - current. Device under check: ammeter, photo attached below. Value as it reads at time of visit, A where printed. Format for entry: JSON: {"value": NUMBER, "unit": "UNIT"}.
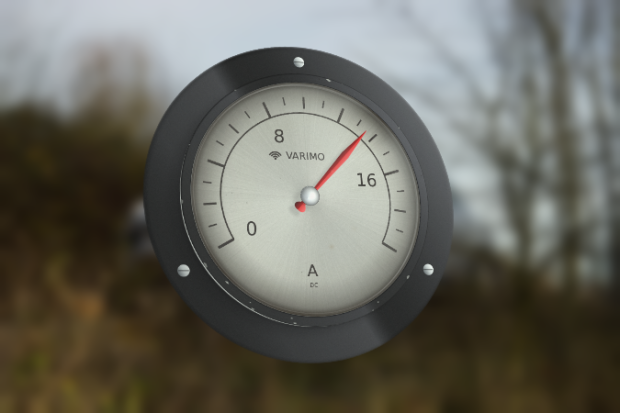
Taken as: {"value": 13.5, "unit": "A"}
